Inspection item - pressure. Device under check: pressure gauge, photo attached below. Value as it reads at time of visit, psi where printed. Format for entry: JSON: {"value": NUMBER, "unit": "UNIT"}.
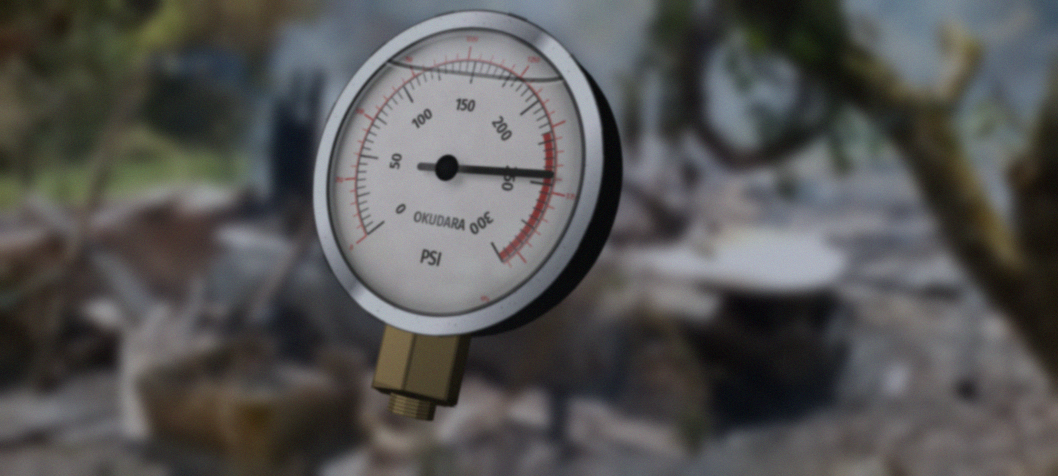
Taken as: {"value": 245, "unit": "psi"}
